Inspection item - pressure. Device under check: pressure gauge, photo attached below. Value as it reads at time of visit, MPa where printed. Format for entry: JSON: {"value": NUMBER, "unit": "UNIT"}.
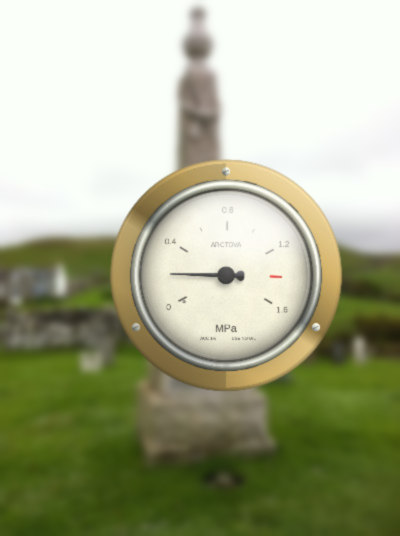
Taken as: {"value": 0.2, "unit": "MPa"}
